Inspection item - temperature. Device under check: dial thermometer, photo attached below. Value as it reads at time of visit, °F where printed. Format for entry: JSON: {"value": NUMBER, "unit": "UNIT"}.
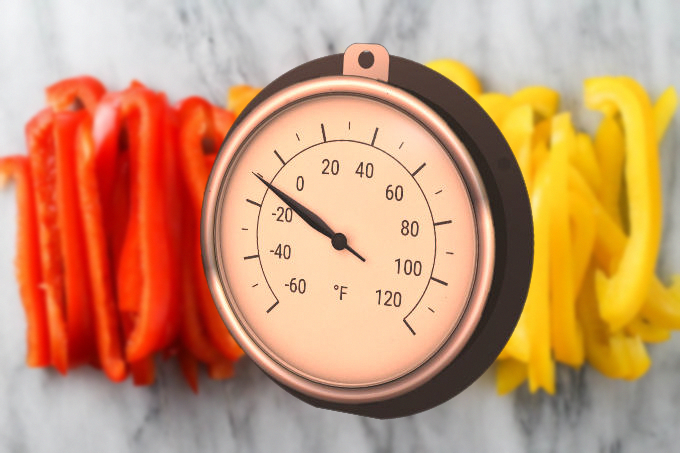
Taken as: {"value": -10, "unit": "°F"}
